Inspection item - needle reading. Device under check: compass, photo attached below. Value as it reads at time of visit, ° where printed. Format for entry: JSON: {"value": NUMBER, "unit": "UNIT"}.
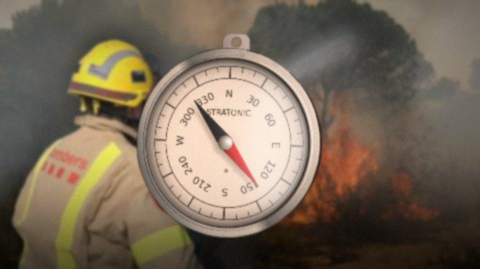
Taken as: {"value": 140, "unit": "°"}
